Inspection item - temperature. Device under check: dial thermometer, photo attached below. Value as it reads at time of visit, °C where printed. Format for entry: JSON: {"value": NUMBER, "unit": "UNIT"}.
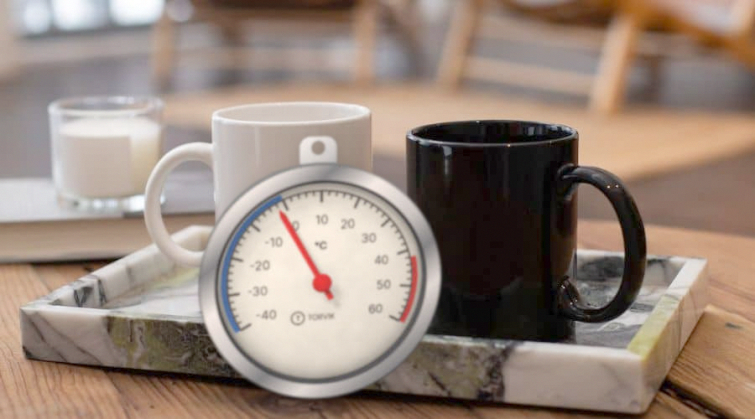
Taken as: {"value": -2, "unit": "°C"}
